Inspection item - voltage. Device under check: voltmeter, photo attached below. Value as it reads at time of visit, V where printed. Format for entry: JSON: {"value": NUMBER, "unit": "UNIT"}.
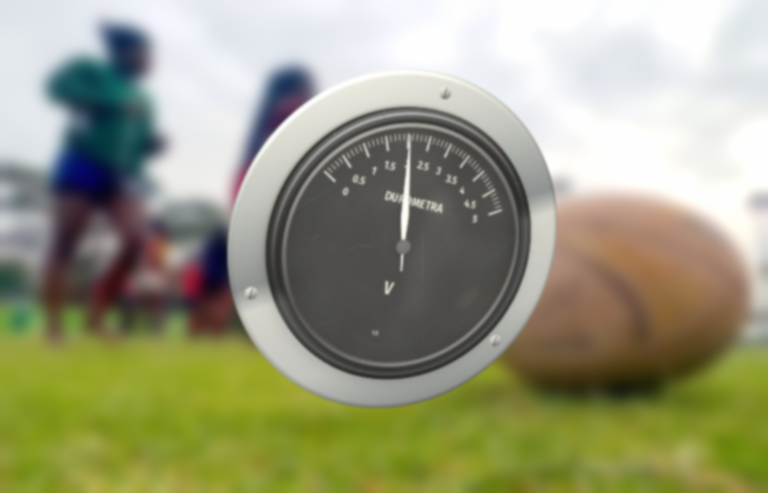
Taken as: {"value": 2, "unit": "V"}
